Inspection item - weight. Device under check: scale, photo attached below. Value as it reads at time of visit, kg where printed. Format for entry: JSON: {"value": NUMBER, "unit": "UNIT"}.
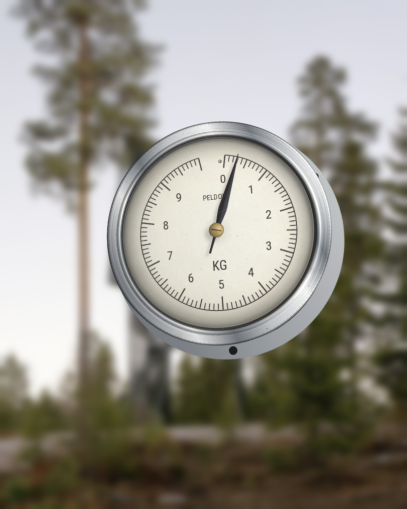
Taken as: {"value": 0.3, "unit": "kg"}
